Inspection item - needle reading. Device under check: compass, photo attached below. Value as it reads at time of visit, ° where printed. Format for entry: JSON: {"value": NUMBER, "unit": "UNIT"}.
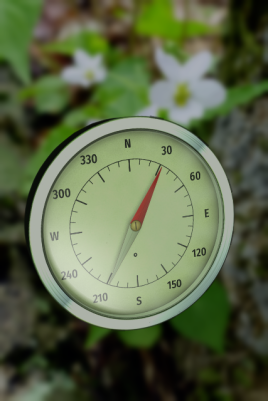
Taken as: {"value": 30, "unit": "°"}
